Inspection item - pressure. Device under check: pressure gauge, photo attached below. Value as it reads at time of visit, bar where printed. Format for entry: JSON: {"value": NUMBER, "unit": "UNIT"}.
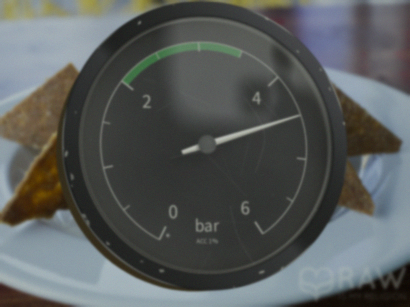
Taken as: {"value": 4.5, "unit": "bar"}
